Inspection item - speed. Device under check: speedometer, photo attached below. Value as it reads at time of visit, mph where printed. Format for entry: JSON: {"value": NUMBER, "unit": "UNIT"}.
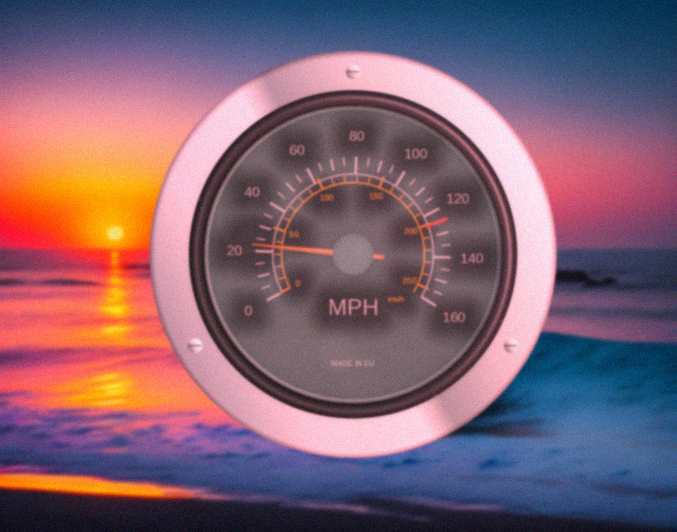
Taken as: {"value": 22.5, "unit": "mph"}
